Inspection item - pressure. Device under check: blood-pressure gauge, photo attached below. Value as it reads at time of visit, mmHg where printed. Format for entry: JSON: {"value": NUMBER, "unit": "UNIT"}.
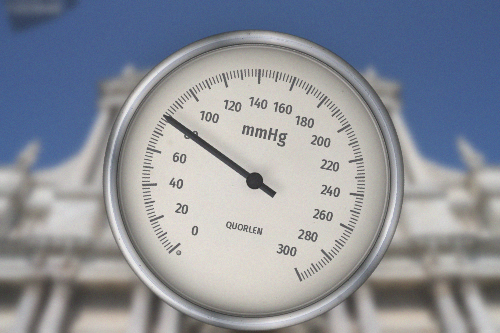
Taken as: {"value": 80, "unit": "mmHg"}
